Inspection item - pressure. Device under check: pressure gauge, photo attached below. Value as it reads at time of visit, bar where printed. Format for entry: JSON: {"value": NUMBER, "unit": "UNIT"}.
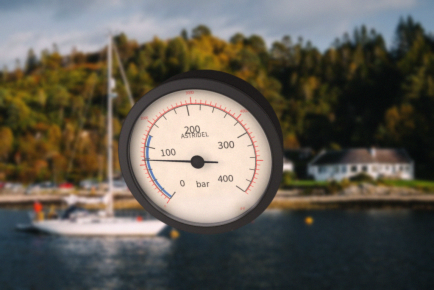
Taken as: {"value": 80, "unit": "bar"}
